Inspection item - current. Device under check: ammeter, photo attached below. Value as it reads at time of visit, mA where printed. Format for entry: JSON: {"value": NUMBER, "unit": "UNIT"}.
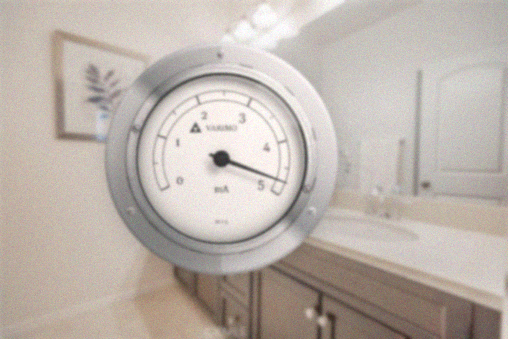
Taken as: {"value": 4.75, "unit": "mA"}
